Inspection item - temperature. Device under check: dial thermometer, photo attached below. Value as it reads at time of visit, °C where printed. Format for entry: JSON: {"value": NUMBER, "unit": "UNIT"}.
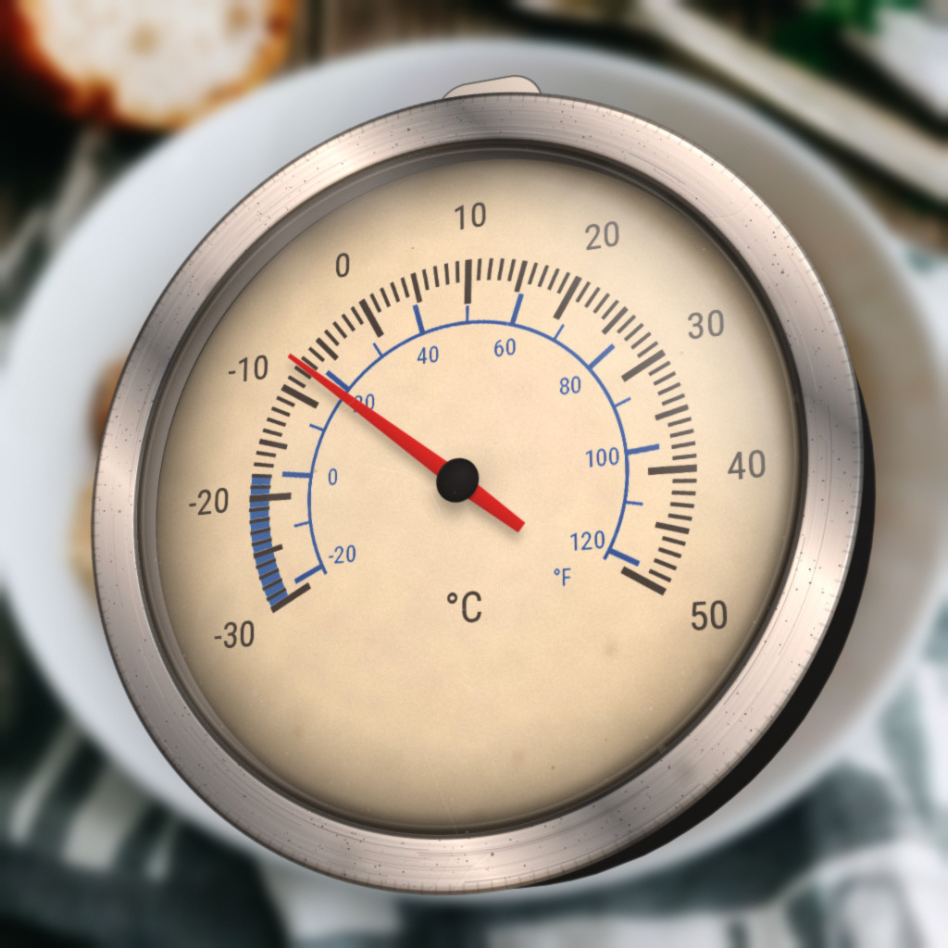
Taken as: {"value": -7.5, "unit": "°C"}
